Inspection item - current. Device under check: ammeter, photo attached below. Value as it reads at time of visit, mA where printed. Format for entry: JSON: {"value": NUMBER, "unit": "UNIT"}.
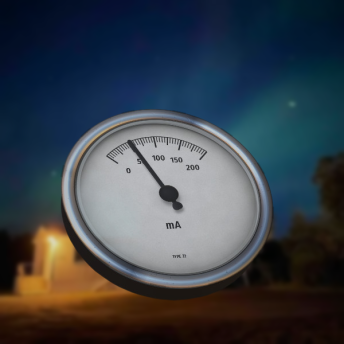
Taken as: {"value": 50, "unit": "mA"}
